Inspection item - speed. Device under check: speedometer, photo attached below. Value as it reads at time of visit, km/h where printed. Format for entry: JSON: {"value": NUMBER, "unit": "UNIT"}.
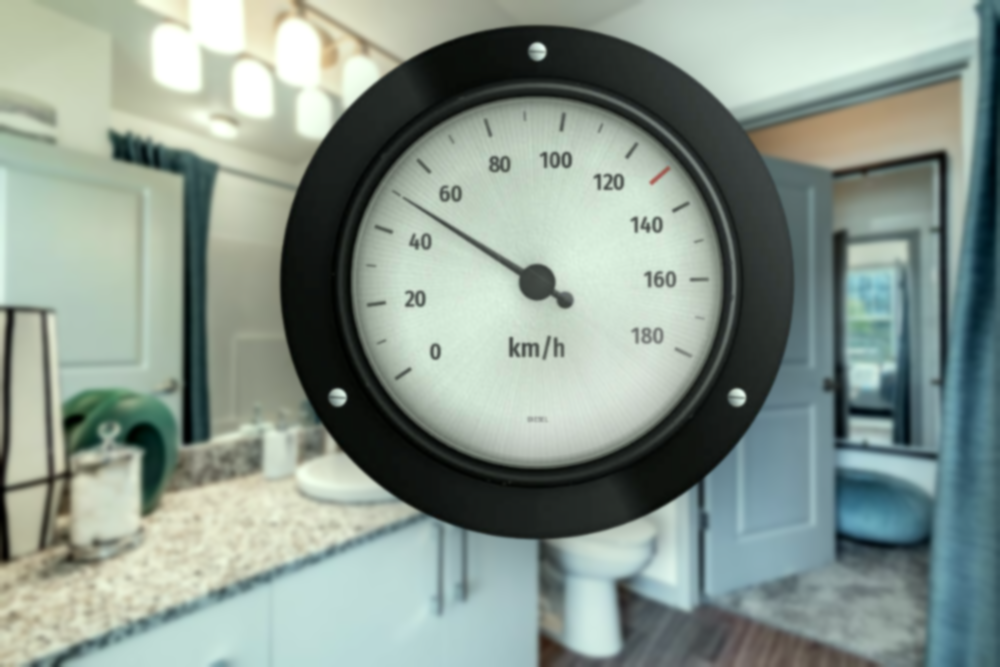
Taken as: {"value": 50, "unit": "km/h"}
